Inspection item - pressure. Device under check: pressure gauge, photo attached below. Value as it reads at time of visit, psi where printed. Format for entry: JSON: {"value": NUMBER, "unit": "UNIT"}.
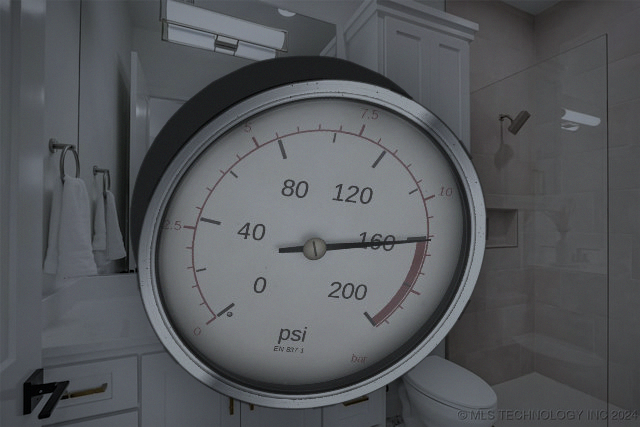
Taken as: {"value": 160, "unit": "psi"}
